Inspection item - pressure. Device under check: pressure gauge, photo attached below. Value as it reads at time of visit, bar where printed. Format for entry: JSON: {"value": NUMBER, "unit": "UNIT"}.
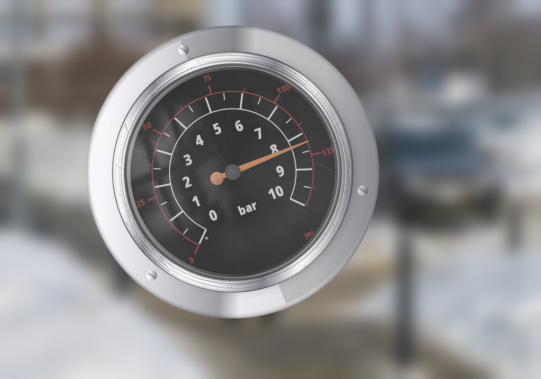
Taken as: {"value": 8.25, "unit": "bar"}
